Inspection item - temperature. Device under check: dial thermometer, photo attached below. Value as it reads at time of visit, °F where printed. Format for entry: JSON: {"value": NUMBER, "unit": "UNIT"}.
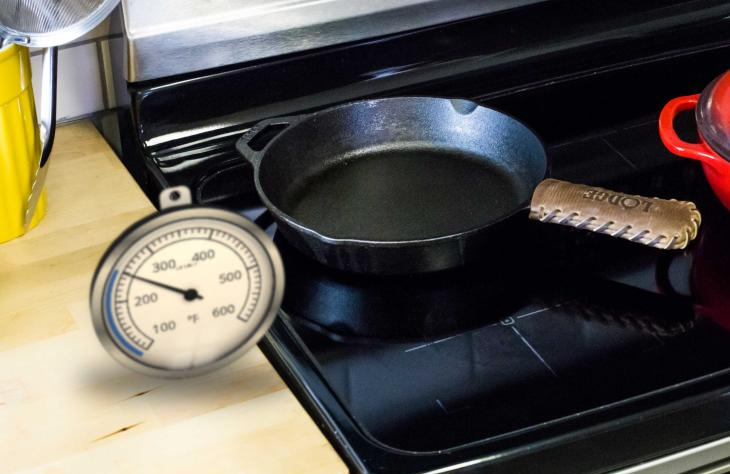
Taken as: {"value": 250, "unit": "°F"}
